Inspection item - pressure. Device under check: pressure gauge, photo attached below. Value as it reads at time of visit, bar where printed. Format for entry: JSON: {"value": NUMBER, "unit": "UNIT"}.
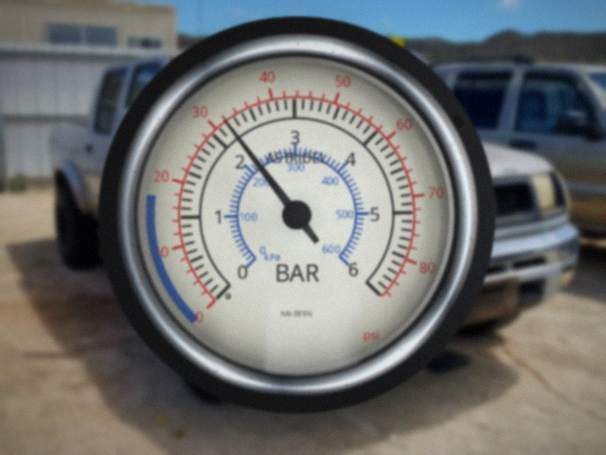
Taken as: {"value": 2.2, "unit": "bar"}
